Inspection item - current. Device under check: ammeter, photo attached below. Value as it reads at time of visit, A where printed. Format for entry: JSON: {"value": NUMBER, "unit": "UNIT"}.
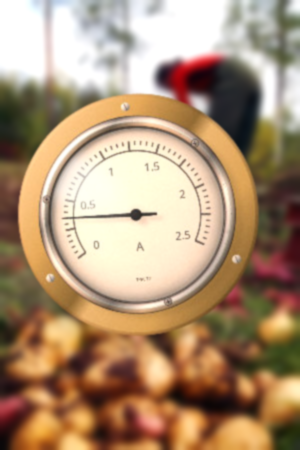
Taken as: {"value": 0.35, "unit": "A"}
